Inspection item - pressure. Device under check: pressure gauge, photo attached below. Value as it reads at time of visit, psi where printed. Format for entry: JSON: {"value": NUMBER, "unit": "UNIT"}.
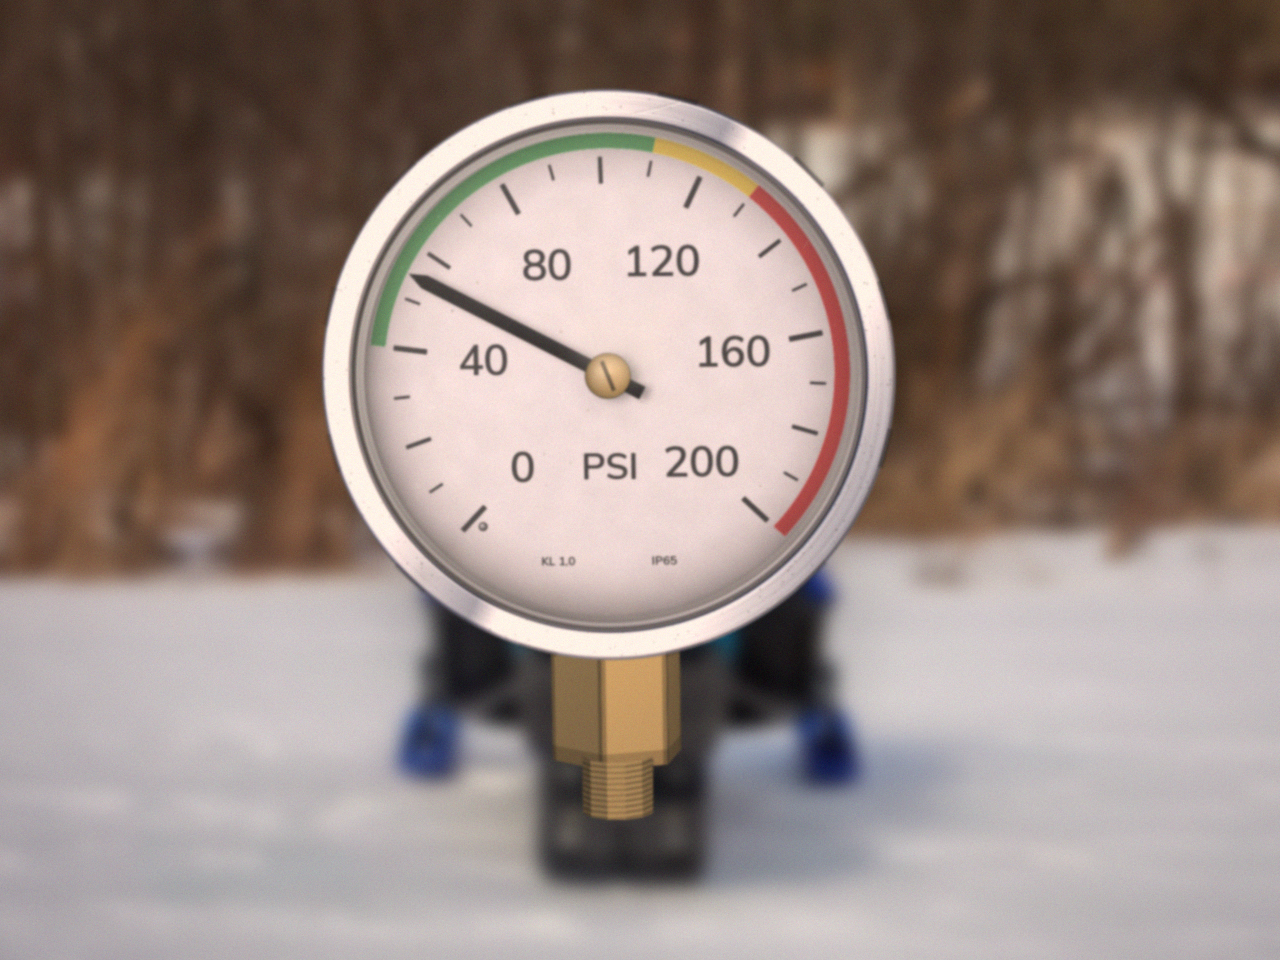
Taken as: {"value": 55, "unit": "psi"}
